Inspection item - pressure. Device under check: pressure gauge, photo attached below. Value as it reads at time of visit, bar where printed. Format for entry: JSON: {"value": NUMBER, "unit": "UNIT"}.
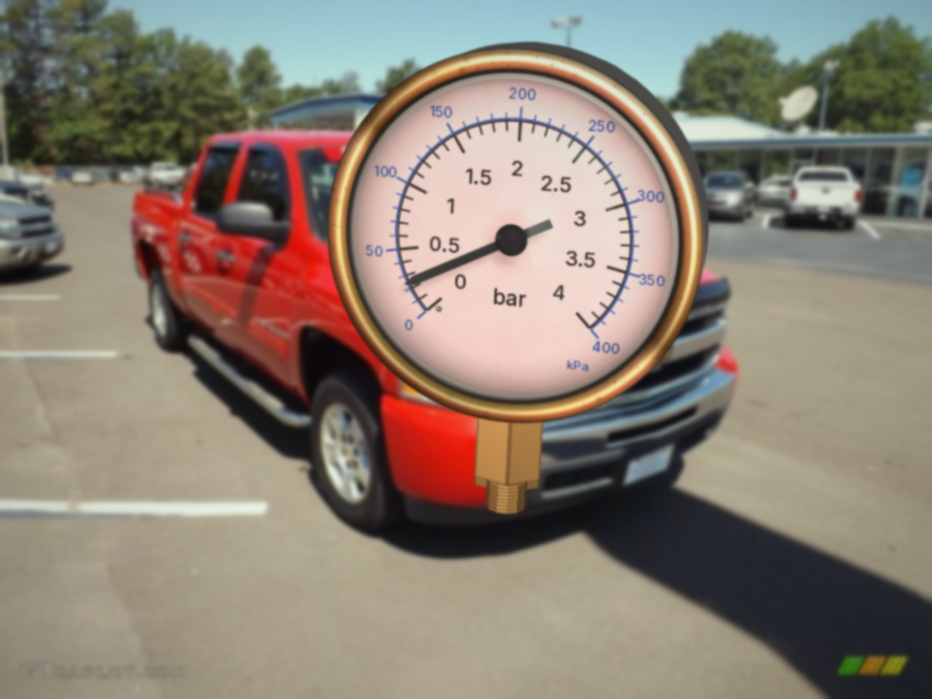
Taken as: {"value": 0.25, "unit": "bar"}
